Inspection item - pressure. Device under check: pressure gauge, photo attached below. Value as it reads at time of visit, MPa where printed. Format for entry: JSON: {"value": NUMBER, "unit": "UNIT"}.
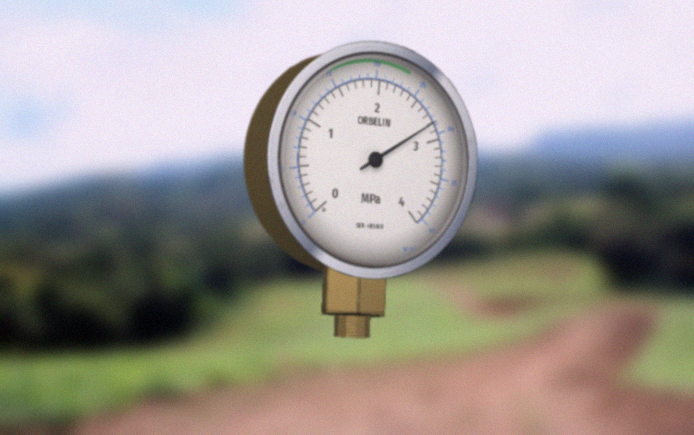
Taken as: {"value": 2.8, "unit": "MPa"}
